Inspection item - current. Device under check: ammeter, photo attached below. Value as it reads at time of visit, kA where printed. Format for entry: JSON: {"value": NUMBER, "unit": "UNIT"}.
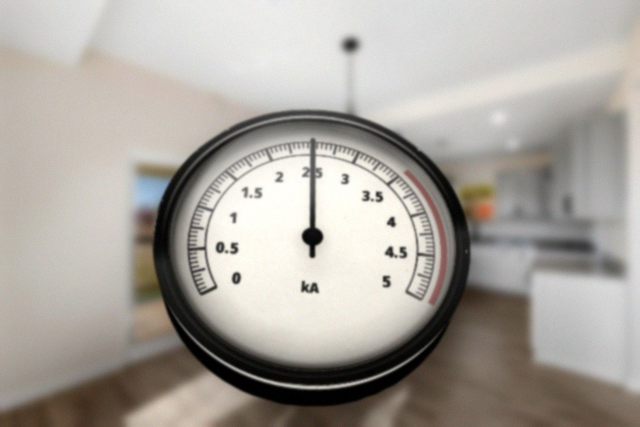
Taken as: {"value": 2.5, "unit": "kA"}
